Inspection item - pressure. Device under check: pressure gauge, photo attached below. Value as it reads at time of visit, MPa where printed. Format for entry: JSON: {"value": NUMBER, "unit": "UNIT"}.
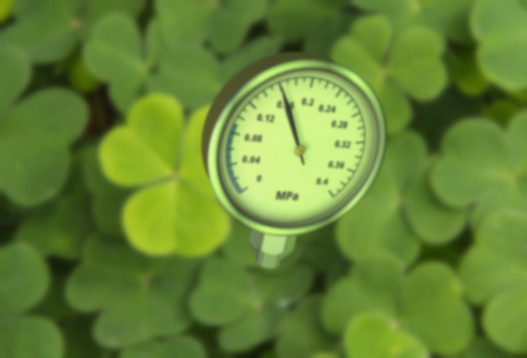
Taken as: {"value": 0.16, "unit": "MPa"}
